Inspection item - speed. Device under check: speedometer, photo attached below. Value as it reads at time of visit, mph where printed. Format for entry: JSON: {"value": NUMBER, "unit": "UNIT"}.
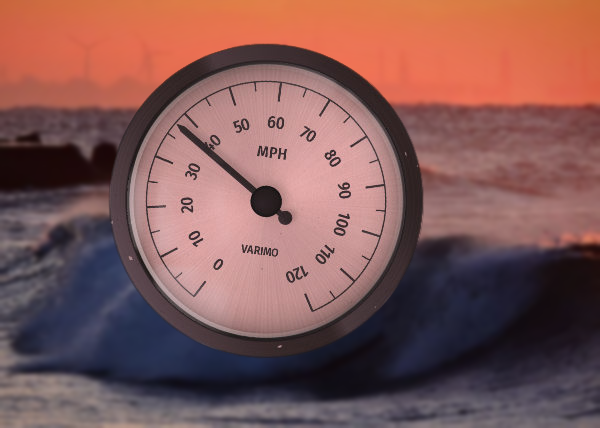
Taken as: {"value": 37.5, "unit": "mph"}
